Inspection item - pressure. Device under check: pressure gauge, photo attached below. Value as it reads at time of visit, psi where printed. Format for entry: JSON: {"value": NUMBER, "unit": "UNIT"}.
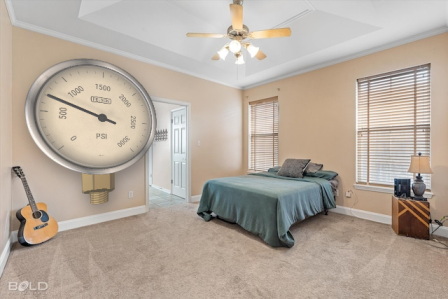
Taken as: {"value": 700, "unit": "psi"}
